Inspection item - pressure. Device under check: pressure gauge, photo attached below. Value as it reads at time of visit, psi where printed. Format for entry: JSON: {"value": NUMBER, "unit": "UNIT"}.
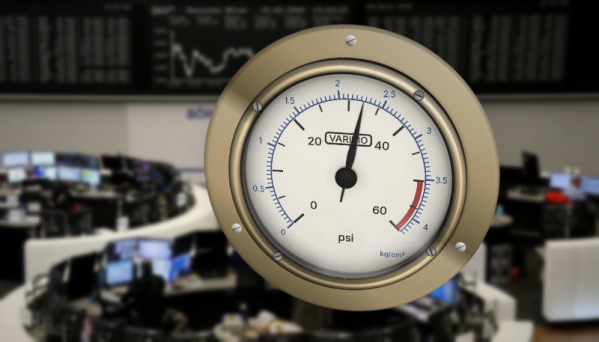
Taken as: {"value": 32.5, "unit": "psi"}
